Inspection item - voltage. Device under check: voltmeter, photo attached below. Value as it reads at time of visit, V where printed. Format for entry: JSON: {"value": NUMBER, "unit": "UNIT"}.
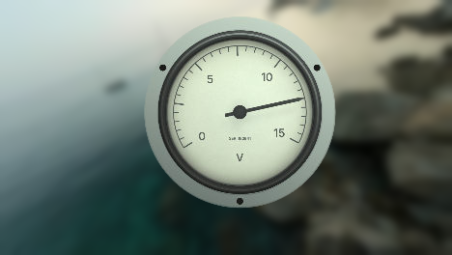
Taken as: {"value": 12.5, "unit": "V"}
